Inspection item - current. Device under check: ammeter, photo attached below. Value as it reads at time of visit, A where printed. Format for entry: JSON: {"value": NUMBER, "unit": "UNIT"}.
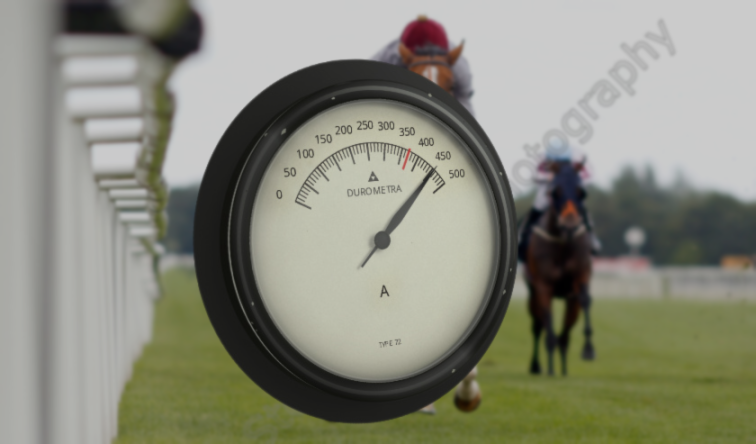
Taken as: {"value": 450, "unit": "A"}
